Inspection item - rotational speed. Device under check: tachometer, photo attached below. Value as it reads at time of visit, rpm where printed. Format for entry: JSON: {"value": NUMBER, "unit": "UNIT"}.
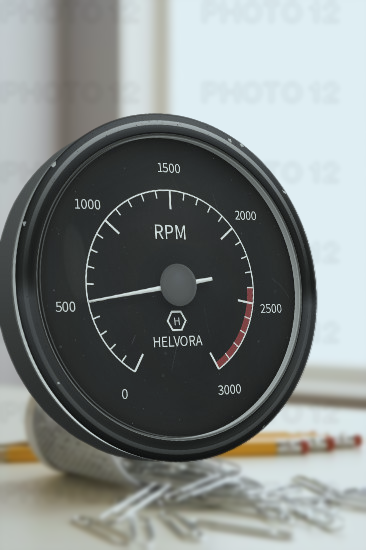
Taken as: {"value": 500, "unit": "rpm"}
